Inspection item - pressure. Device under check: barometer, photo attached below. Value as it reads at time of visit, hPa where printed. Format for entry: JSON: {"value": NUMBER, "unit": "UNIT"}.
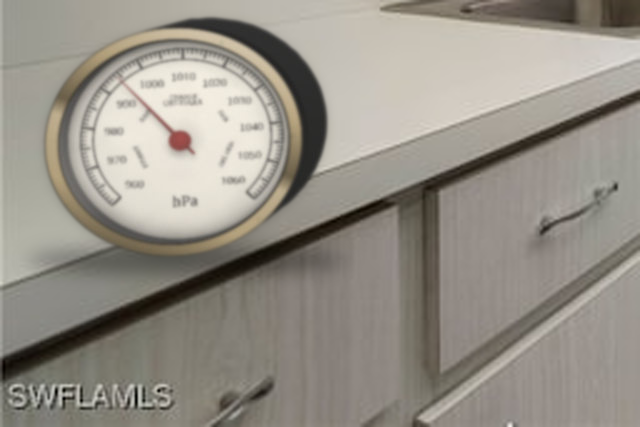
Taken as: {"value": 995, "unit": "hPa"}
